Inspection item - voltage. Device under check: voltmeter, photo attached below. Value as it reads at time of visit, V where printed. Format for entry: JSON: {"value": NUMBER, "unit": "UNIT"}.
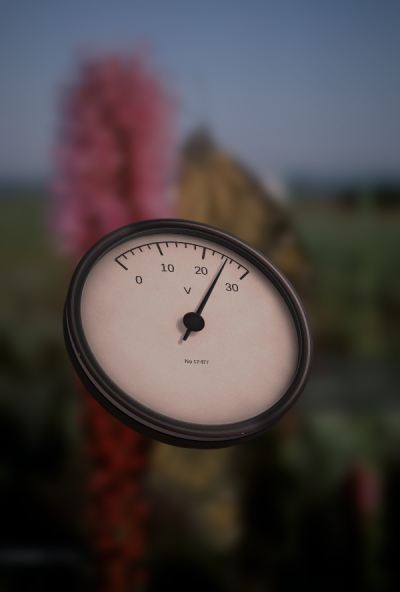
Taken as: {"value": 25, "unit": "V"}
